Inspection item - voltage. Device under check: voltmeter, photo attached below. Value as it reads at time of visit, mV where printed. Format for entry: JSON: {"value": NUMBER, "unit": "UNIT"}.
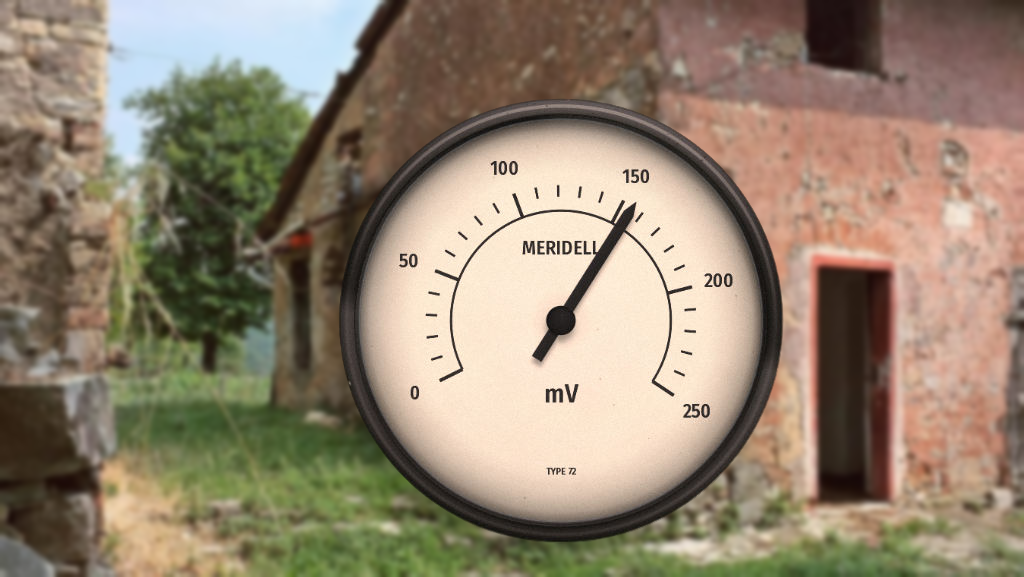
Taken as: {"value": 155, "unit": "mV"}
